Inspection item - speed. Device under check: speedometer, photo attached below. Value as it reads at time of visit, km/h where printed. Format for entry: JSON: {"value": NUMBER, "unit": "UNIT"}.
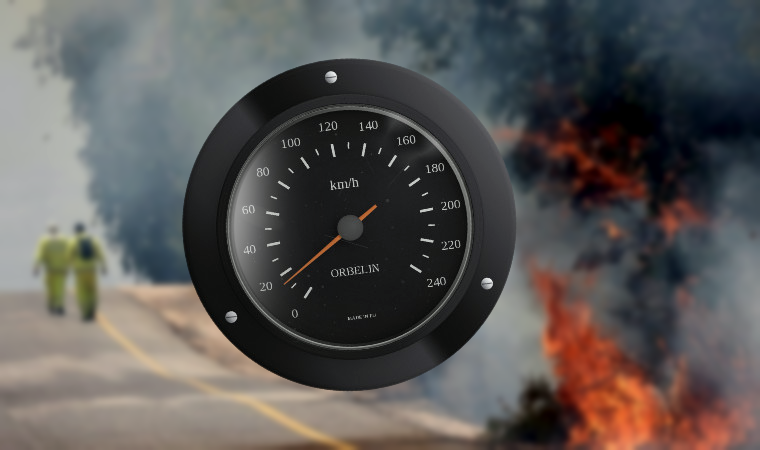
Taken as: {"value": 15, "unit": "km/h"}
